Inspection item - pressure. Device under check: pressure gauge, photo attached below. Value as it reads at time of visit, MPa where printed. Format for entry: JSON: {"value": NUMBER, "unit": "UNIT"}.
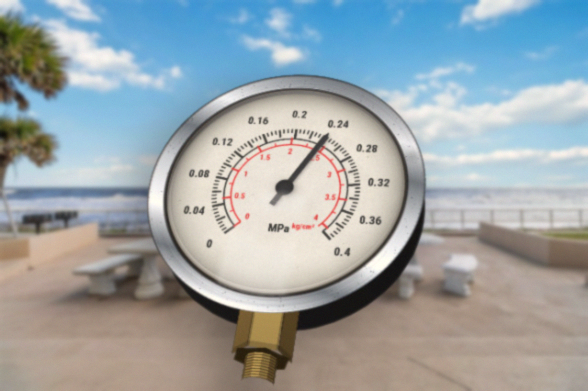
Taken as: {"value": 0.24, "unit": "MPa"}
